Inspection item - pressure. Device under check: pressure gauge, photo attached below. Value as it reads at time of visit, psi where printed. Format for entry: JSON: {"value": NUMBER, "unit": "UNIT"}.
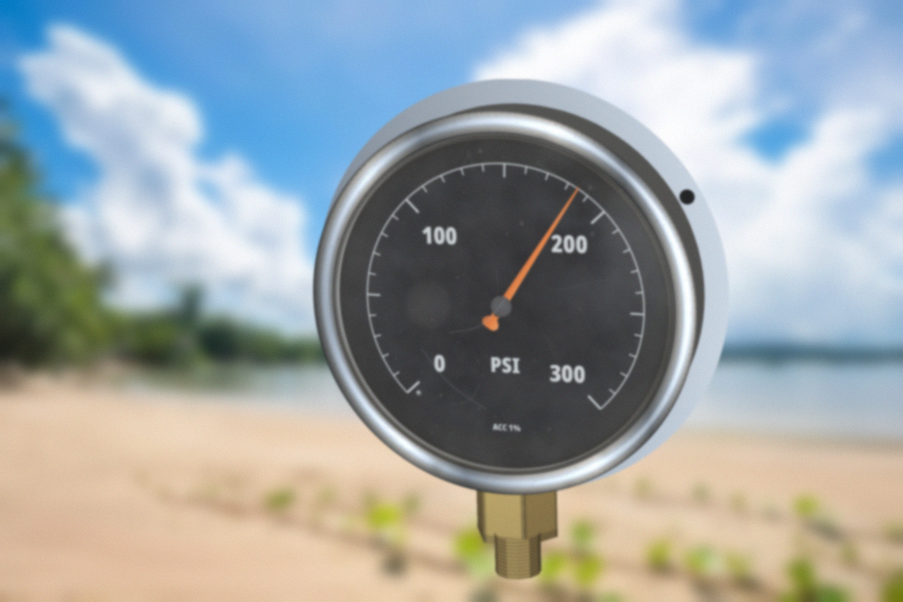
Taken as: {"value": 185, "unit": "psi"}
